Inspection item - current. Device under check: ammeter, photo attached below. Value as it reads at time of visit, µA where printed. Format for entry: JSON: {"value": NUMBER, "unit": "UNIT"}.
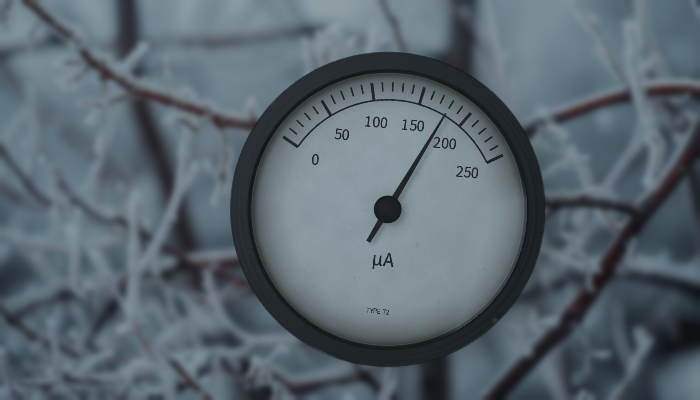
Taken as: {"value": 180, "unit": "µA"}
